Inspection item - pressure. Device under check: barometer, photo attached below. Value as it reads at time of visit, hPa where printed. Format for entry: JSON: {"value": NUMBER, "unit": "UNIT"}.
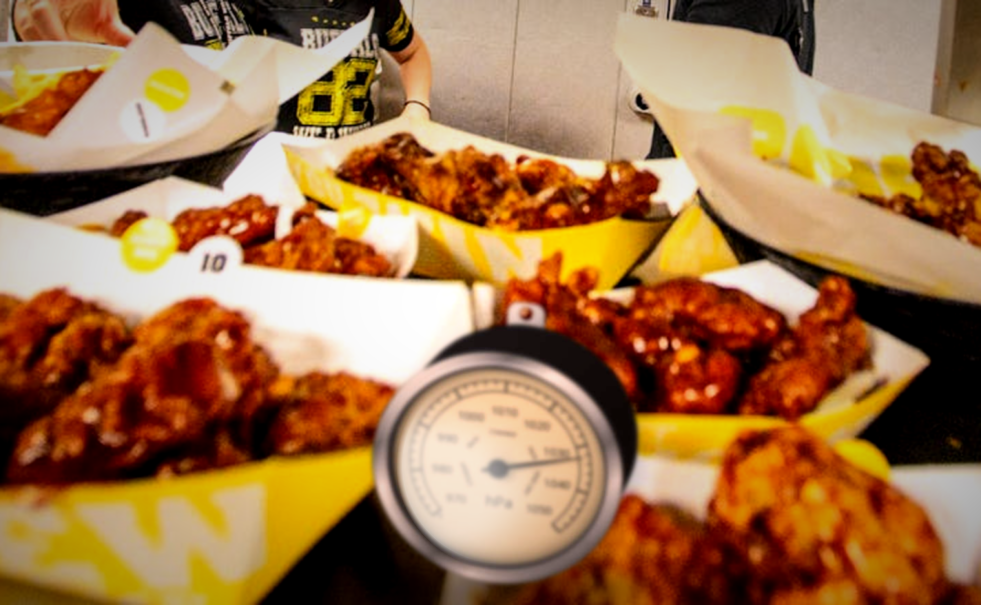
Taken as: {"value": 1032, "unit": "hPa"}
